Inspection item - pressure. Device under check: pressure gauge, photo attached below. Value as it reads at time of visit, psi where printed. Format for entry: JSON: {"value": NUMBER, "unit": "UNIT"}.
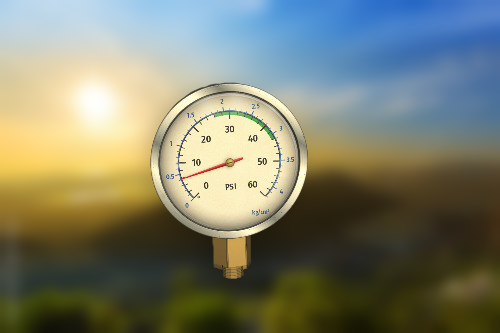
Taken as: {"value": 6, "unit": "psi"}
